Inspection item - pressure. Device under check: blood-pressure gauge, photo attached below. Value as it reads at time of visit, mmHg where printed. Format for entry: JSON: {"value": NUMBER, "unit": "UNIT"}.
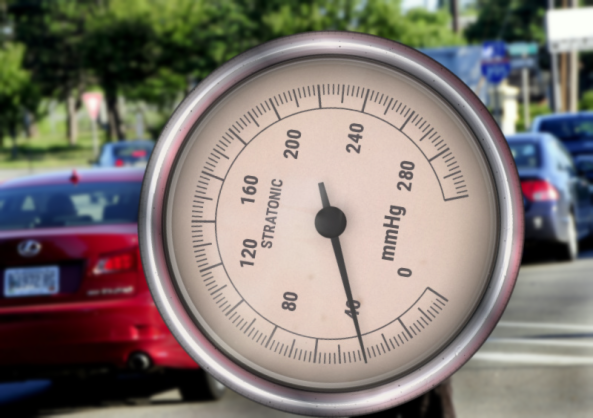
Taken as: {"value": 40, "unit": "mmHg"}
